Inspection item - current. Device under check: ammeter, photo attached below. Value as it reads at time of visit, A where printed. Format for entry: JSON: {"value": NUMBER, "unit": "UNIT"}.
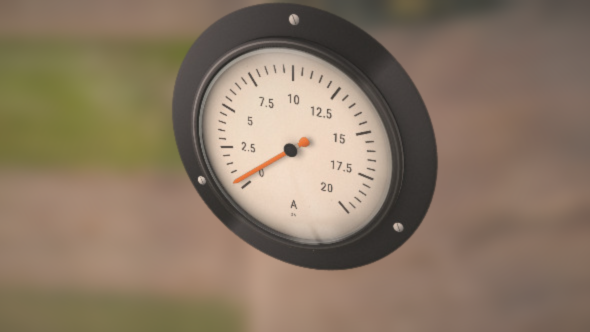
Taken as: {"value": 0.5, "unit": "A"}
